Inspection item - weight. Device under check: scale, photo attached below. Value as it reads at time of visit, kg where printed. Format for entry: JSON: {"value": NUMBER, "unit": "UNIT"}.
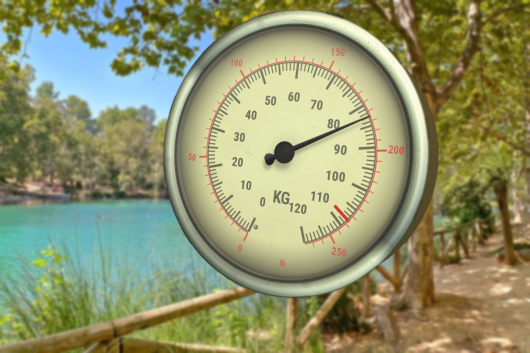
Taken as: {"value": 83, "unit": "kg"}
